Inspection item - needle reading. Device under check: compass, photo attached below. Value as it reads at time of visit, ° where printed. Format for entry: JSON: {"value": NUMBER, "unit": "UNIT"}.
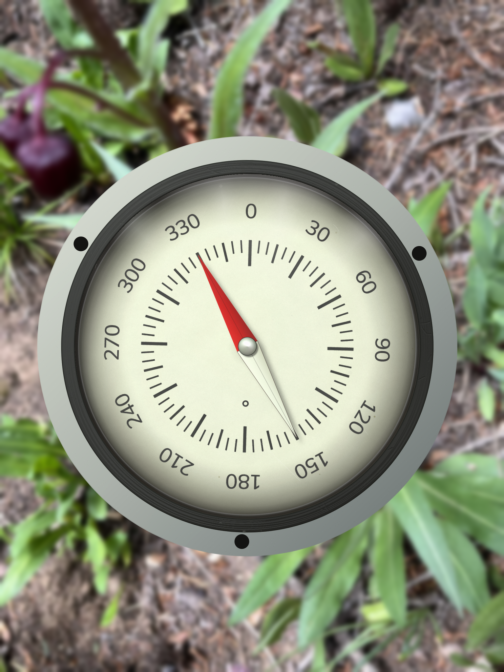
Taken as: {"value": 330, "unit": "°"}
